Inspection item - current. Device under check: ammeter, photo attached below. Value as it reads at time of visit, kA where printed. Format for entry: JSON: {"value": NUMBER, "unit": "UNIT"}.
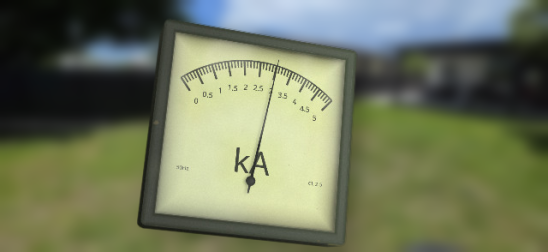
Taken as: {"value": 3, "unit": "kA"}
